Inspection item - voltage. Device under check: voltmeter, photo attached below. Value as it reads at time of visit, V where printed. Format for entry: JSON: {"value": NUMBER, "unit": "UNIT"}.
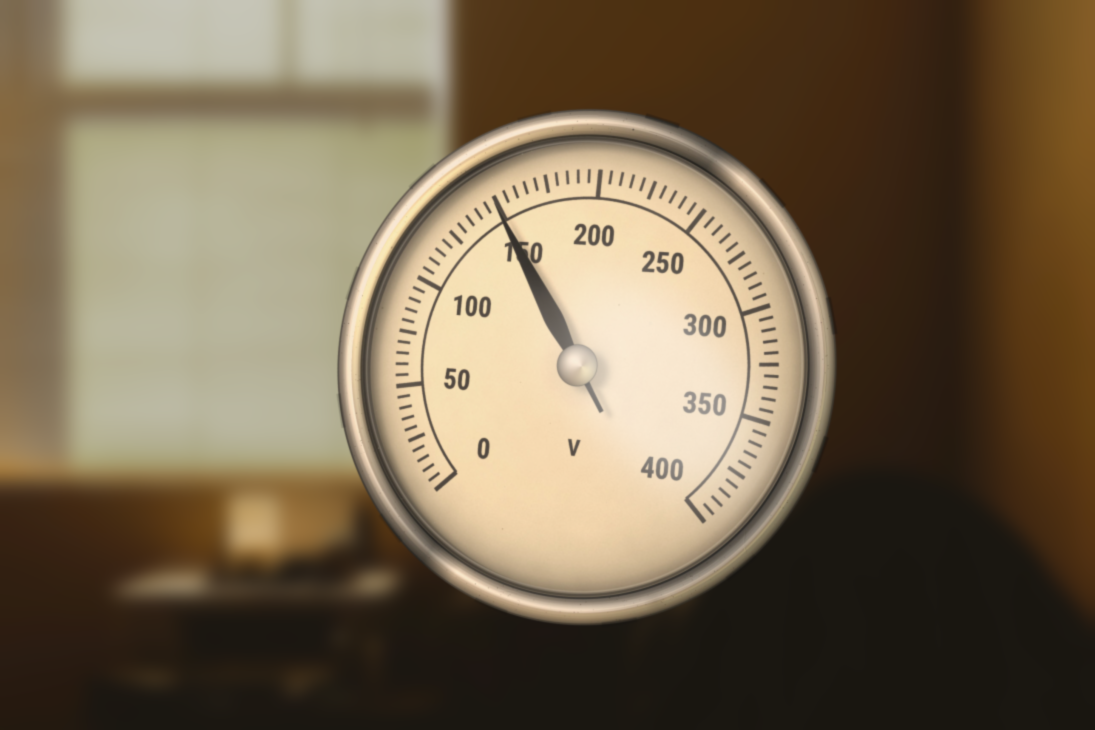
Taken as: {"value": 150, "unit": "V"}
